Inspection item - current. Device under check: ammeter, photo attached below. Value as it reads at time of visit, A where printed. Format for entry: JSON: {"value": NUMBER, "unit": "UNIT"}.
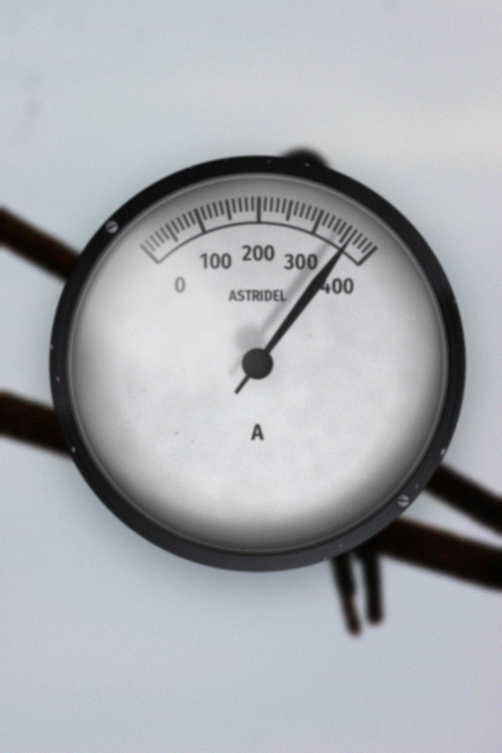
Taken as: {"value": 360, "unit": "A"}
